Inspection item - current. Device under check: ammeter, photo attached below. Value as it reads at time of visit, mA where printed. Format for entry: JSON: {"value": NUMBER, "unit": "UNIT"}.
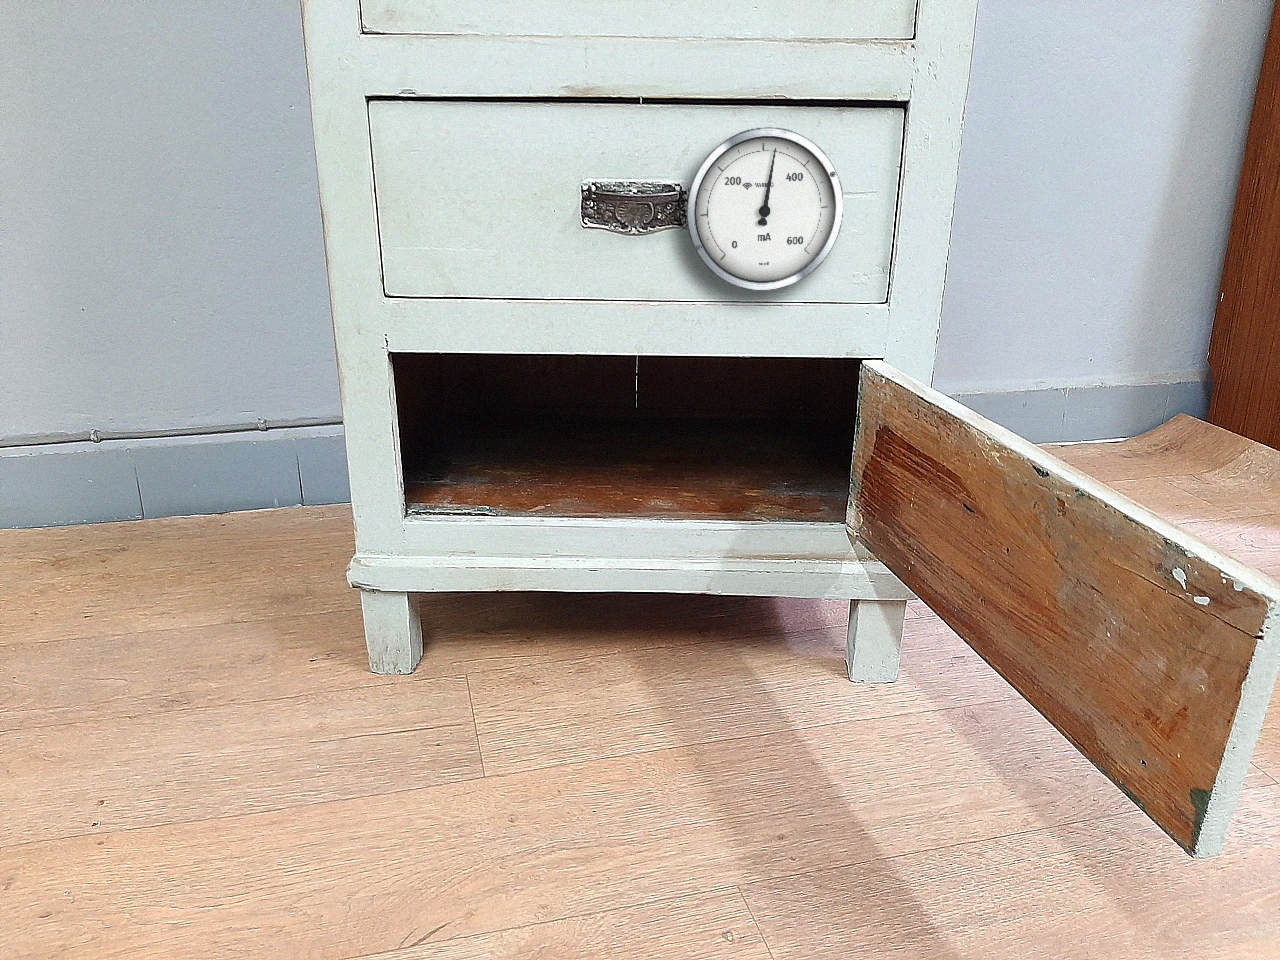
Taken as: {"value": 325, "unit": "mA"}
